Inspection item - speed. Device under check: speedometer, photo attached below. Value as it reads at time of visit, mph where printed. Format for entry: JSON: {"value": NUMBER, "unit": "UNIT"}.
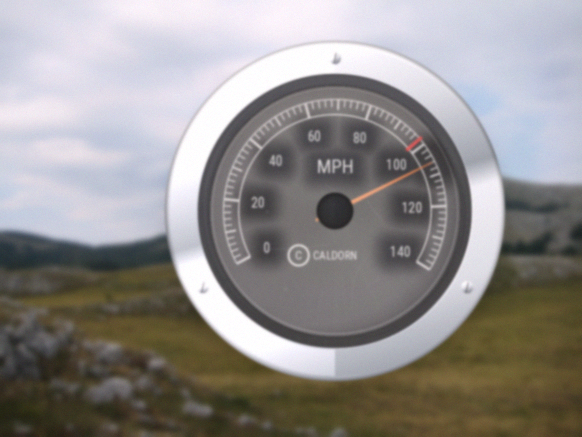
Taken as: {"value": 106, "unit": "mph"}
